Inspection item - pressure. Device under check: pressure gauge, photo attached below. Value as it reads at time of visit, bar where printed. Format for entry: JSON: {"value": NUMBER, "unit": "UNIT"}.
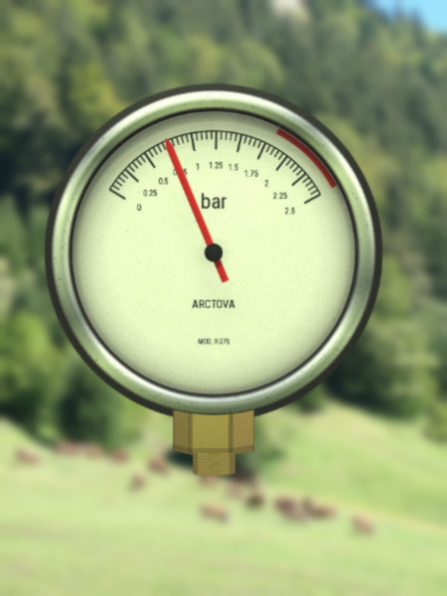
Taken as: {"value": 0.75, "unit": "bar"}
